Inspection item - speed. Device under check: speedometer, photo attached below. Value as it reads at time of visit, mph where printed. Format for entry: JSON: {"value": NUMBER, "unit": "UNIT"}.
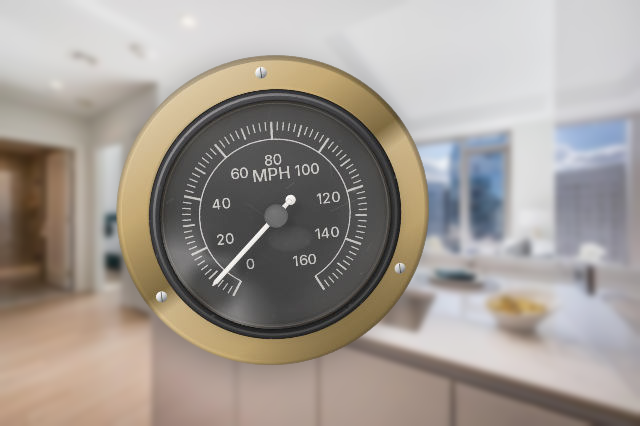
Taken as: {"value": 8, "unit": "mph"}
